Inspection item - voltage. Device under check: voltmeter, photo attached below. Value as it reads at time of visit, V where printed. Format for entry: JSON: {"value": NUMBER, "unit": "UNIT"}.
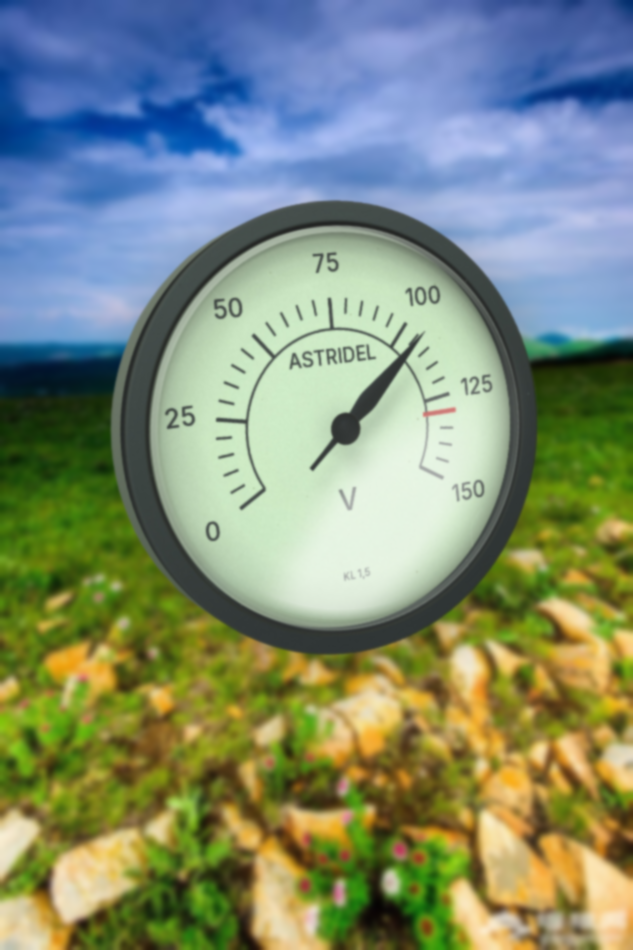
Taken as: {"value": 105, "unit": "V"}
